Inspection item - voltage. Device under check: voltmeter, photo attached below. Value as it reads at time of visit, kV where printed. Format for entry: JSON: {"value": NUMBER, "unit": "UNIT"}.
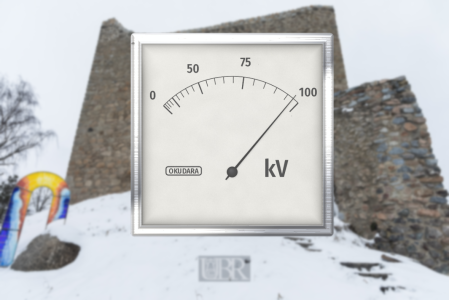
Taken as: {"value": 97.5, "unit": "kV"}
